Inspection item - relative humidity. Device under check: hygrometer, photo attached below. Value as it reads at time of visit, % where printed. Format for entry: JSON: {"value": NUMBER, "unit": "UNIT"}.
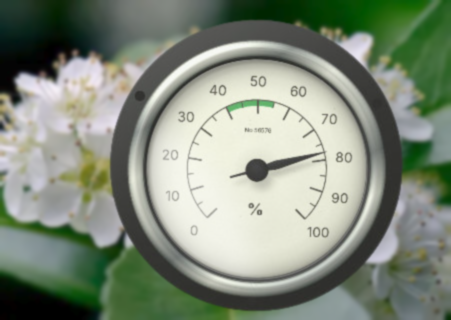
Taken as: {"value": 77.5, "unit": "%"}
